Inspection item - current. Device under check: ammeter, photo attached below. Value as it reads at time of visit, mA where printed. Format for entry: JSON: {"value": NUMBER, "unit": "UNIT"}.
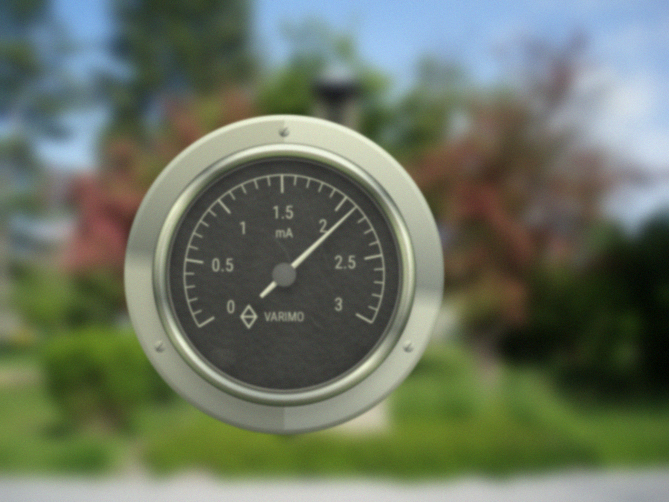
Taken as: {"value": 2.1, "unit": "mA"}
